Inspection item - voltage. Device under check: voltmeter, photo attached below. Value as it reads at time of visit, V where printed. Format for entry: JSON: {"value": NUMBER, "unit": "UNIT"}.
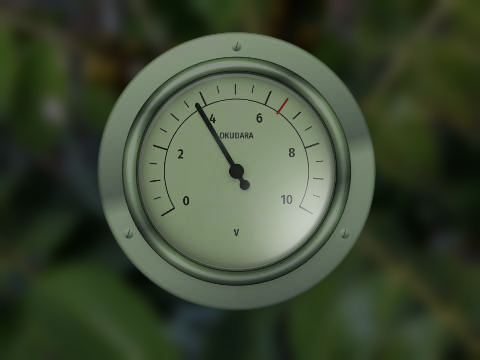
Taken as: {"value": 3.75, "unit": "V"}
